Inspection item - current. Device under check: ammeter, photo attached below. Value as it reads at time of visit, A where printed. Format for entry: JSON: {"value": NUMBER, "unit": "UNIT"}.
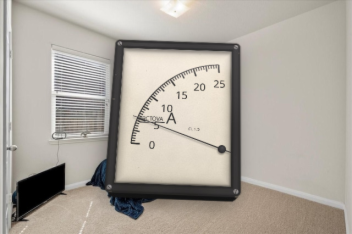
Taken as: {"value": 5, "unit": "A"}
